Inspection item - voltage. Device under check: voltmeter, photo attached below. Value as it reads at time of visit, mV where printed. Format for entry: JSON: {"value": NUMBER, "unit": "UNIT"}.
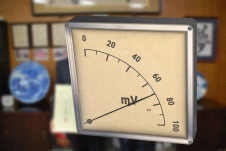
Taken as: {"value": 70, "unit": "mV"}
